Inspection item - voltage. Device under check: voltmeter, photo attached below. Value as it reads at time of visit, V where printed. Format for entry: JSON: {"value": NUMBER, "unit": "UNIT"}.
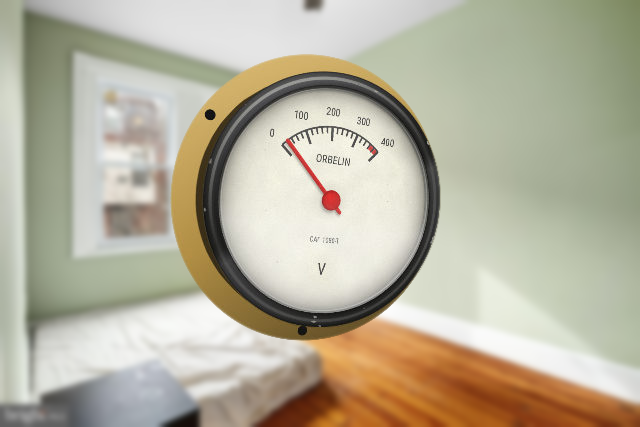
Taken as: {"value": 20, "unit": "V"}
